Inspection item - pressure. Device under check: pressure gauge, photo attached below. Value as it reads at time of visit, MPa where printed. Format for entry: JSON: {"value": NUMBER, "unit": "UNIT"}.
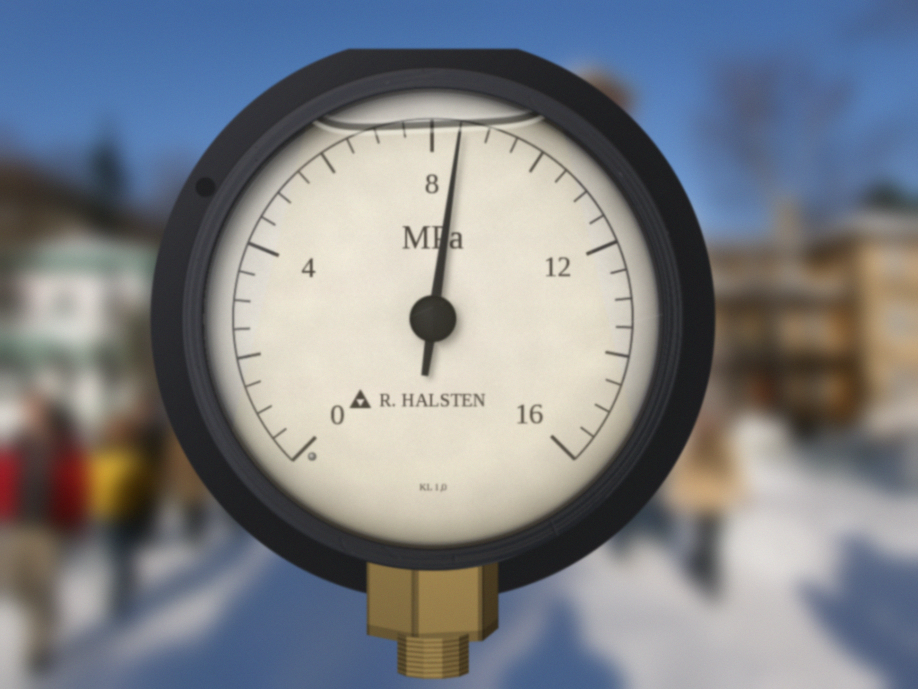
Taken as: {"value": 8.5, "unit": "MPa"}
